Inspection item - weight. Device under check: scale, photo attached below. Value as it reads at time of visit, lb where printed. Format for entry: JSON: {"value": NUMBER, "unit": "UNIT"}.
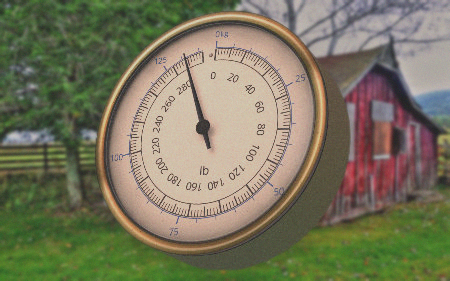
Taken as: {"value": 290, "unit": "lb"}
